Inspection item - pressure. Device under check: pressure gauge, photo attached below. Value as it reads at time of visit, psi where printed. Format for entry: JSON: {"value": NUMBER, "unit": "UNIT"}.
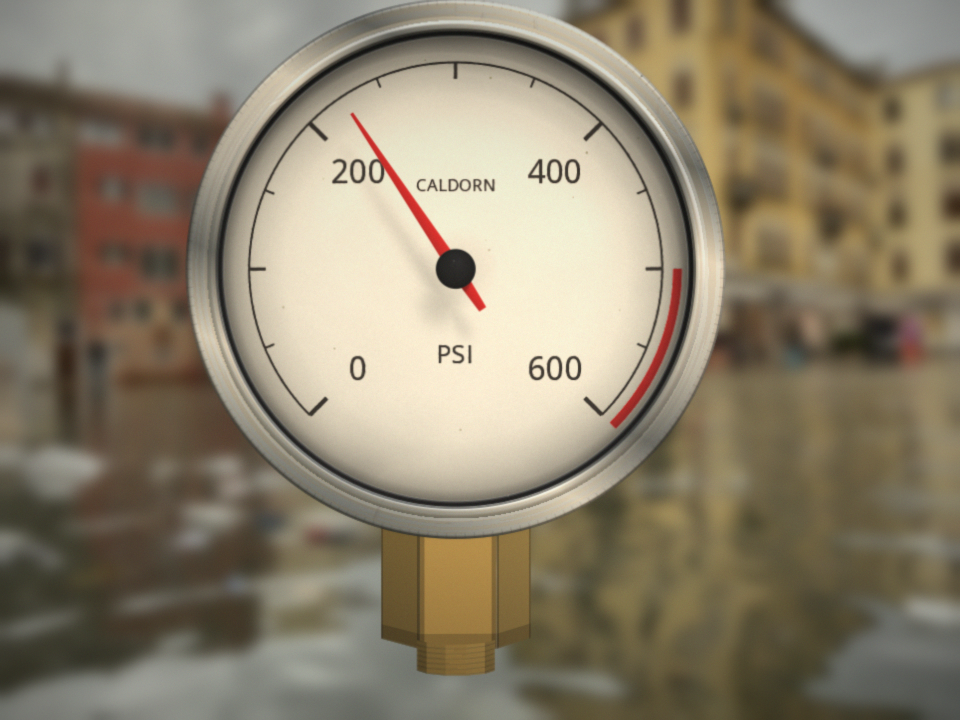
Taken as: {"value": 225, "unit": "psi"}
